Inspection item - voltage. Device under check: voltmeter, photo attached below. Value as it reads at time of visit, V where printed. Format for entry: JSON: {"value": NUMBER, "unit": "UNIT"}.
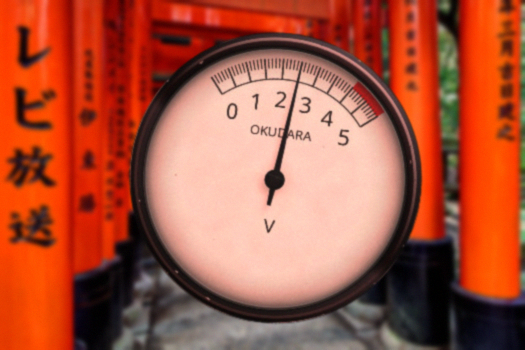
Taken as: {"value": 2.5, "unit": "V"}
